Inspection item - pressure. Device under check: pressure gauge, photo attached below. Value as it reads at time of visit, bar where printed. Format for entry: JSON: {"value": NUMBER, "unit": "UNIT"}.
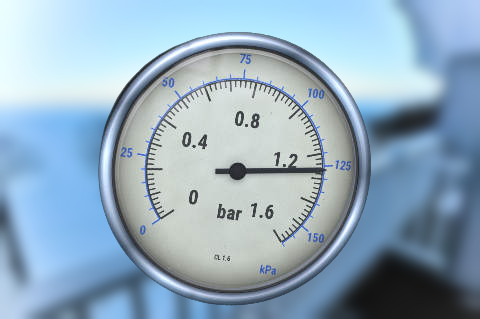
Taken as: {"value": 1.26, "unit": "bar"}
